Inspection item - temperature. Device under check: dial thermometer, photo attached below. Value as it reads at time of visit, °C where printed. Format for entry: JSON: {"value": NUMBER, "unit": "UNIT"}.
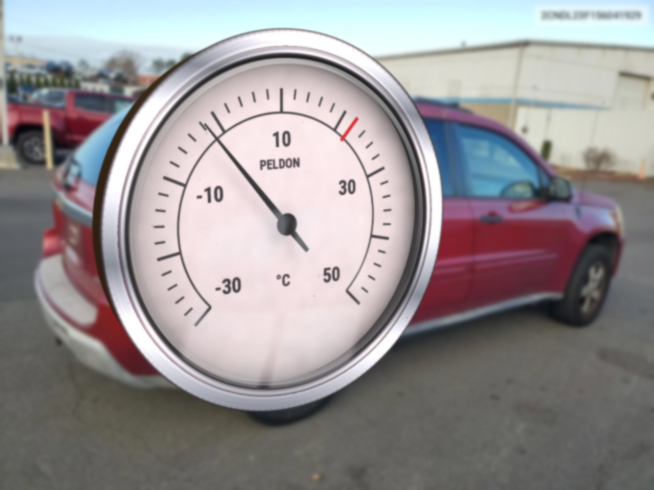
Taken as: {"value": -2, "unit": "°C"}
